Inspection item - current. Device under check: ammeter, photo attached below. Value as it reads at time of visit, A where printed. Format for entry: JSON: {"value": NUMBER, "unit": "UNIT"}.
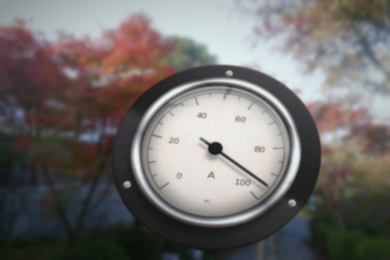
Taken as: {"value": 95, "unit": "A"}
